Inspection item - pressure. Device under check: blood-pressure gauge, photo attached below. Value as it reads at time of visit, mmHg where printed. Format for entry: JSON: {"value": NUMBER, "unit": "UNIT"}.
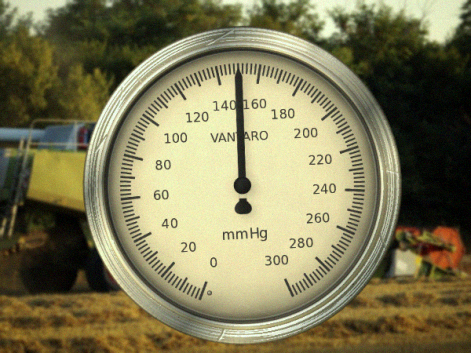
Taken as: {"value": 150, "unit": "mmHg"}
